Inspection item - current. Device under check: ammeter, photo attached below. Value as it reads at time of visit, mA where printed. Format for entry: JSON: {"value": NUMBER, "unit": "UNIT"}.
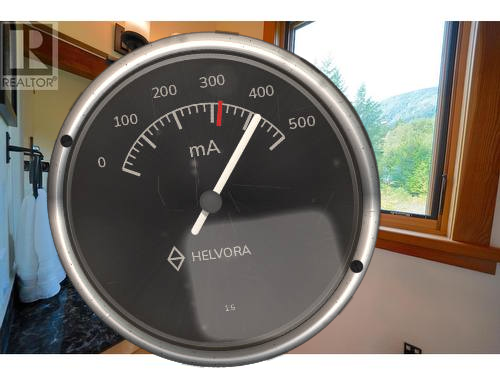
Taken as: {"value": 420, "unit": "mA"}
